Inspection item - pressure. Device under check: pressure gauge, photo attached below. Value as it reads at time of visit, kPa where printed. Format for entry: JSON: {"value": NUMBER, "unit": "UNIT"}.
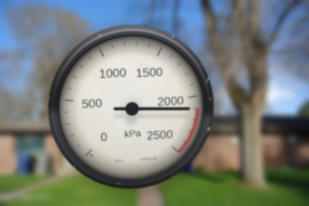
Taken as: {"value": 2100, "unit": "kPa"}
